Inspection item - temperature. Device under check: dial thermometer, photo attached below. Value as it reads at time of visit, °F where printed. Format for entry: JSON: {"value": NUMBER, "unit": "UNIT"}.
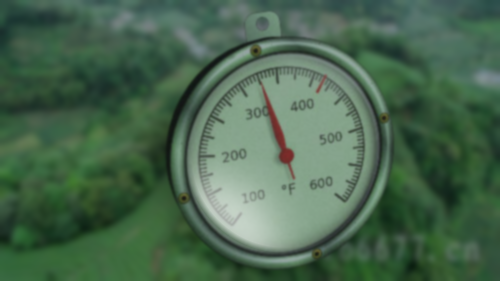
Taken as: {"value": 325, "unit": "°F"}
